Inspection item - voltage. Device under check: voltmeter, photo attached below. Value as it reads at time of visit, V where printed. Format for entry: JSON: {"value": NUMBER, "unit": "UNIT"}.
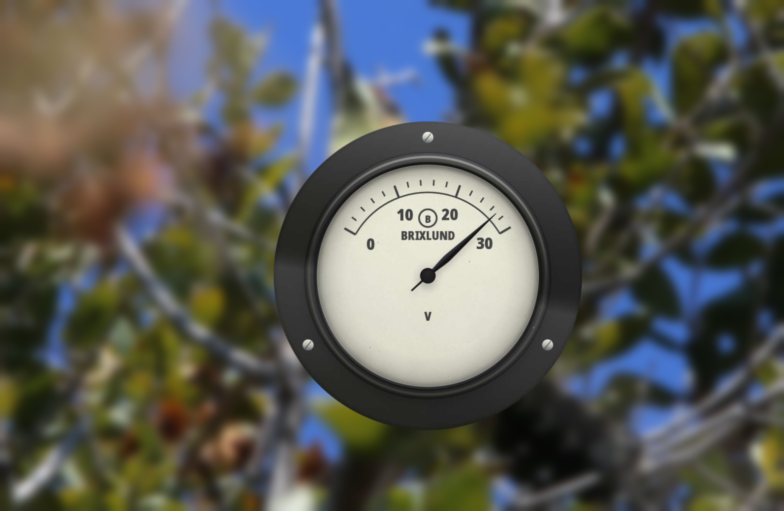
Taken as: {"value": 27, "unit": "V"}
